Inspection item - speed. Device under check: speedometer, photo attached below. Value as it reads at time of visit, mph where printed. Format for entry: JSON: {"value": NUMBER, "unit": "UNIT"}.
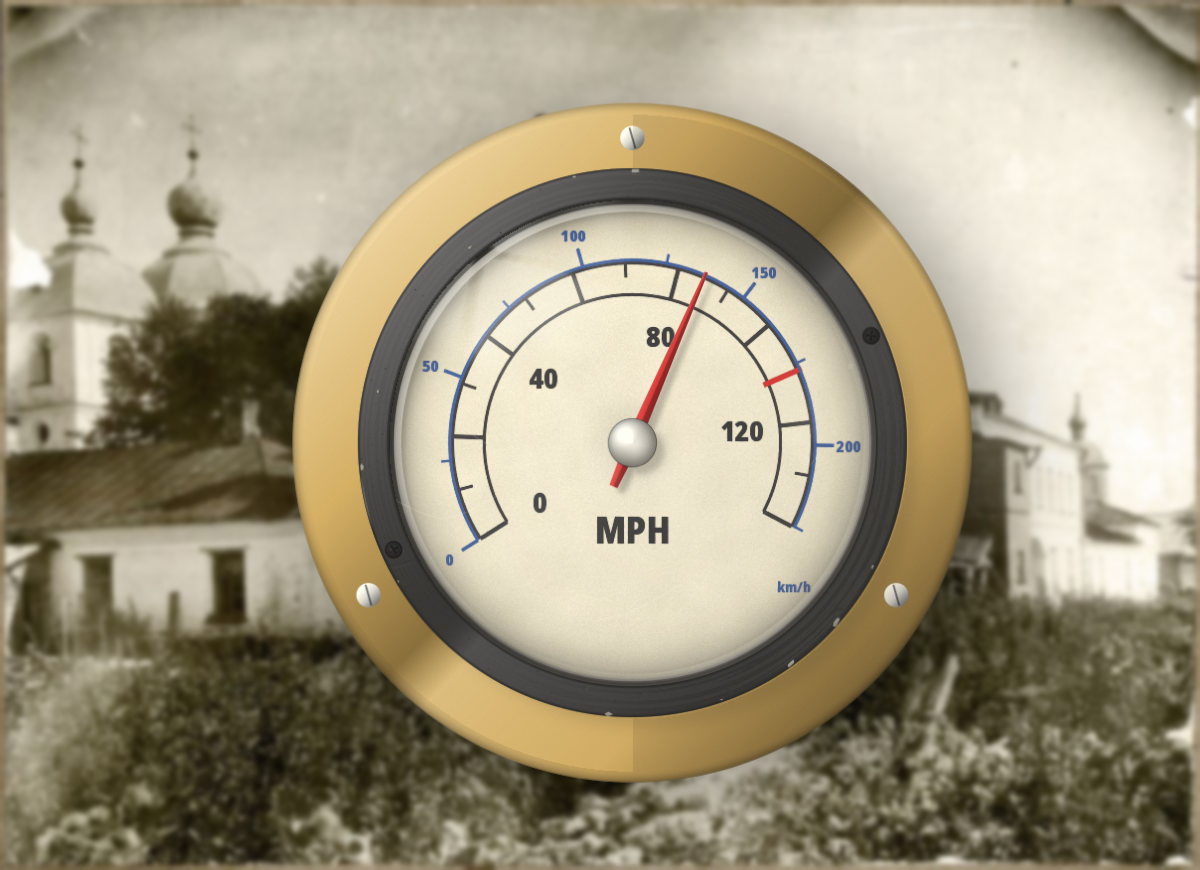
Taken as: {"value": 85, "unit": "mph"}
